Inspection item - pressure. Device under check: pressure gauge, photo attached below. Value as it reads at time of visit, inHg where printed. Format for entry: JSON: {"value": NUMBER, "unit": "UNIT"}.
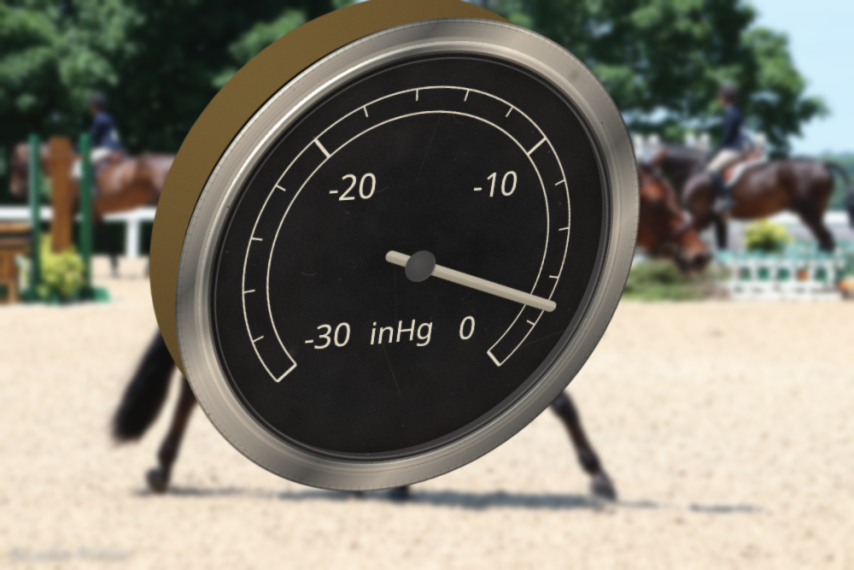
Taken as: {"value": -3, "unit": "inHg"}
